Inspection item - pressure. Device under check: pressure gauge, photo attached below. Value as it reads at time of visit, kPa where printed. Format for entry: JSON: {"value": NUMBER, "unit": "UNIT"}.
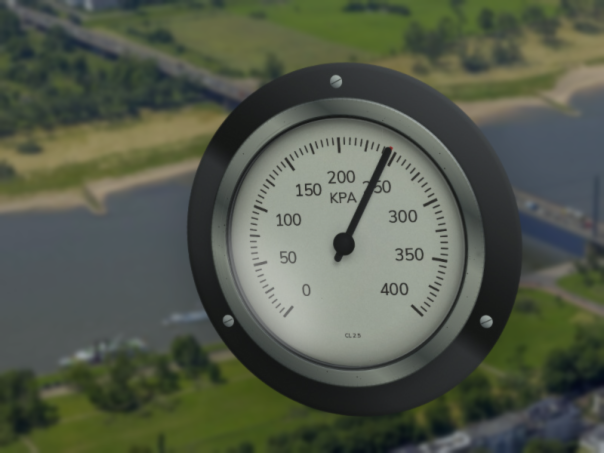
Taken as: {"value": 245, "unit": "kPa"}
